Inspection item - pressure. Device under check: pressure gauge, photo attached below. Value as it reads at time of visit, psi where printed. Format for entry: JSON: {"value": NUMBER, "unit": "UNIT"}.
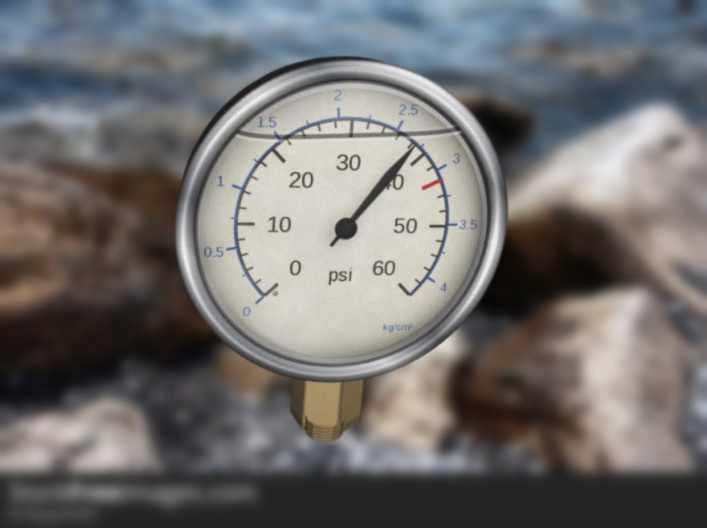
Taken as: {"value": 38, "unit": "psi"}
